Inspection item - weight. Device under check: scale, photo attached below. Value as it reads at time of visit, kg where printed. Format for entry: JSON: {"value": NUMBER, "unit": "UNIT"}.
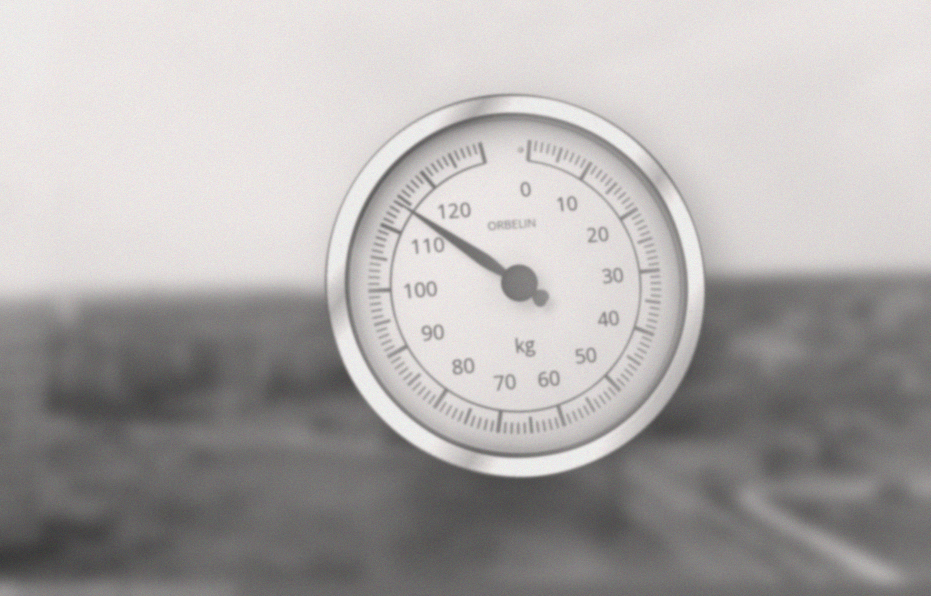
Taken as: {"value": 114, "unit": "kg"}
